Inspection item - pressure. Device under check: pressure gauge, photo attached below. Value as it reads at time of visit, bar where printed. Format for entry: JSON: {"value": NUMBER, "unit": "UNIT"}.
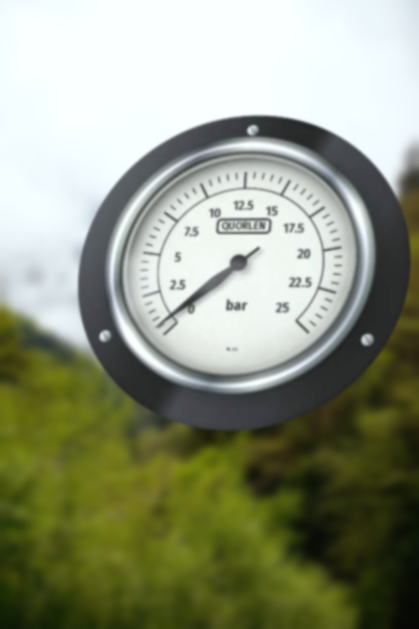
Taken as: {"value": 0.5, "unit": "bar"}
